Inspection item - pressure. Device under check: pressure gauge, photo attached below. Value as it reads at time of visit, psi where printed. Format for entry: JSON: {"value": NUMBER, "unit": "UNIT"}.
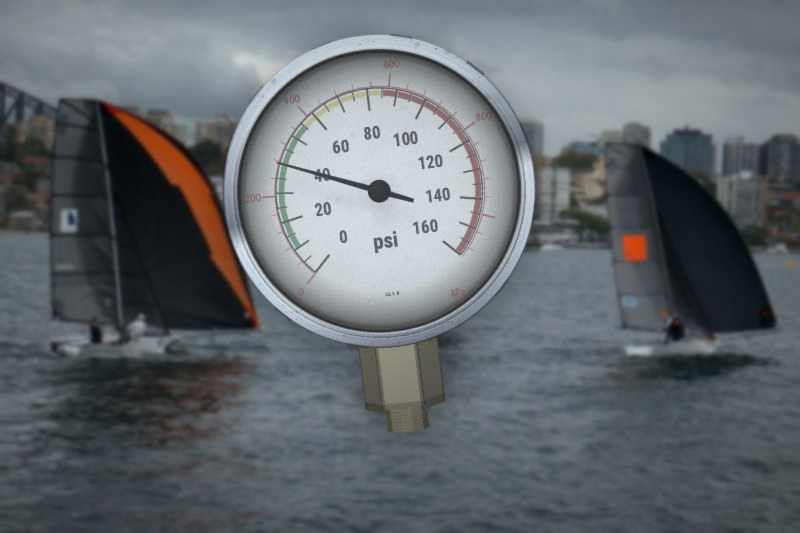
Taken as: {"value": 40, "unit": "psi"}
